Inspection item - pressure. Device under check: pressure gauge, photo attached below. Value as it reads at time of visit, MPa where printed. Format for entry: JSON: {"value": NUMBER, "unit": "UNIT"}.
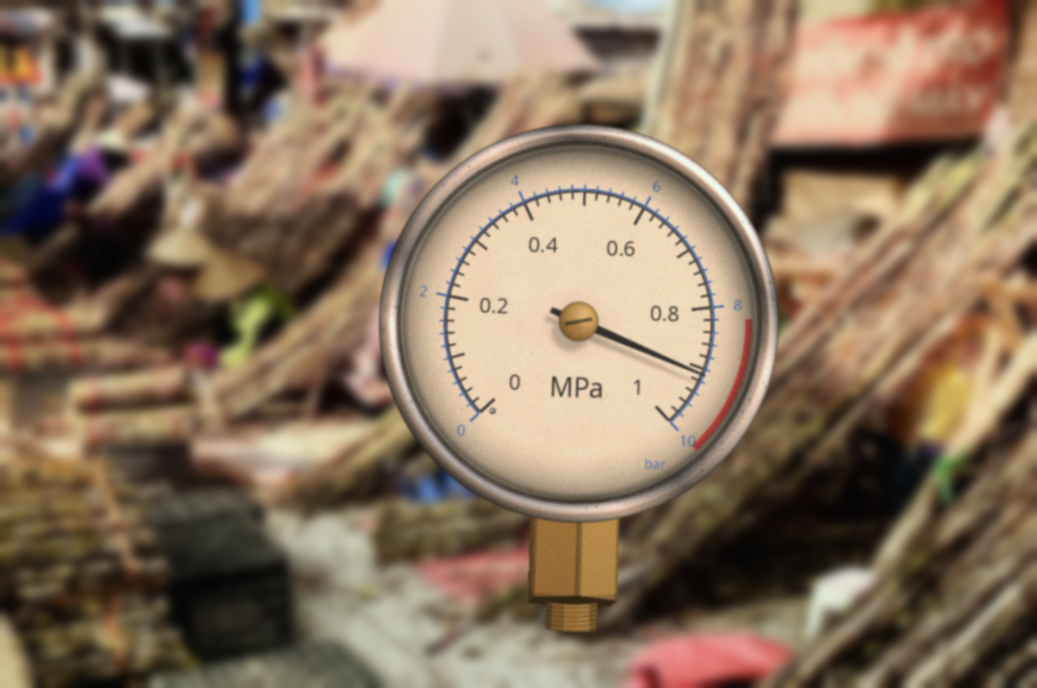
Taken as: {"value": 0.91, "unit": "MPa"}
